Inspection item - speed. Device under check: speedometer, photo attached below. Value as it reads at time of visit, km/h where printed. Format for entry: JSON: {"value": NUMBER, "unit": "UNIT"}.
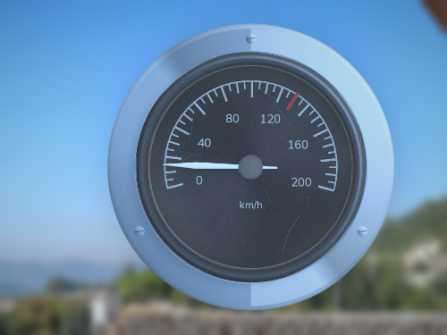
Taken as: {"value": 15, "unit": "km/h"}
